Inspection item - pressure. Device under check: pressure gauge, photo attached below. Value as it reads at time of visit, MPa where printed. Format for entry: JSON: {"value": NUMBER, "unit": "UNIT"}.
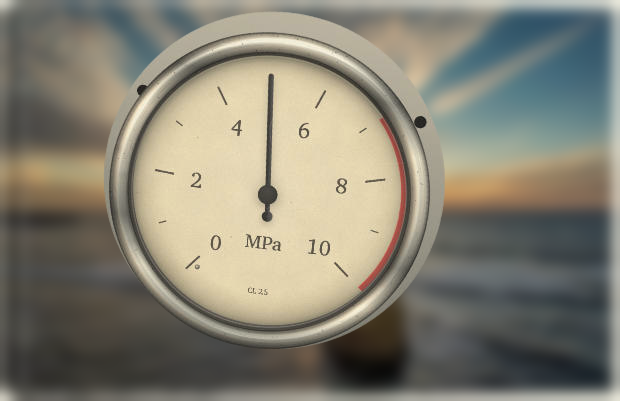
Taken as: {"value": 5, "unit": "MPa"}
